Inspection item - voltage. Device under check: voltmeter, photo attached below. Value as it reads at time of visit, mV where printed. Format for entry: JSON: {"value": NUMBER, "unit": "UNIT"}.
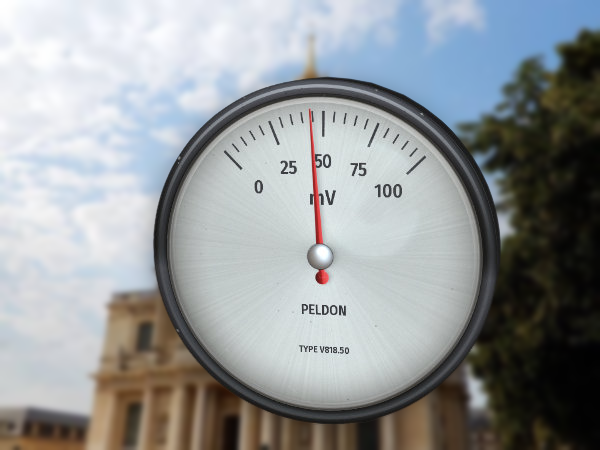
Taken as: {"value": 45, "unit": "mV"}
